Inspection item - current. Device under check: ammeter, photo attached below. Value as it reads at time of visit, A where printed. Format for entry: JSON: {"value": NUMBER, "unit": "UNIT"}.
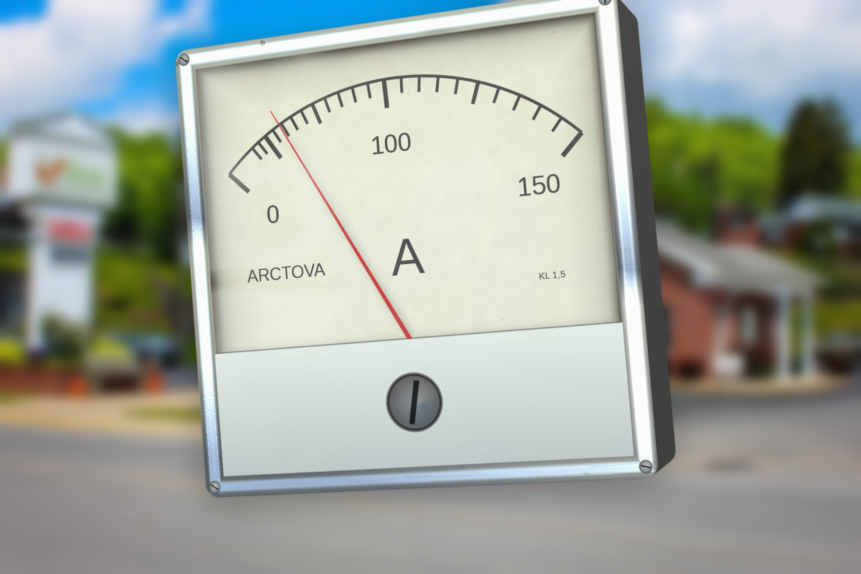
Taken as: {"value": 60, "unit": "A"}
